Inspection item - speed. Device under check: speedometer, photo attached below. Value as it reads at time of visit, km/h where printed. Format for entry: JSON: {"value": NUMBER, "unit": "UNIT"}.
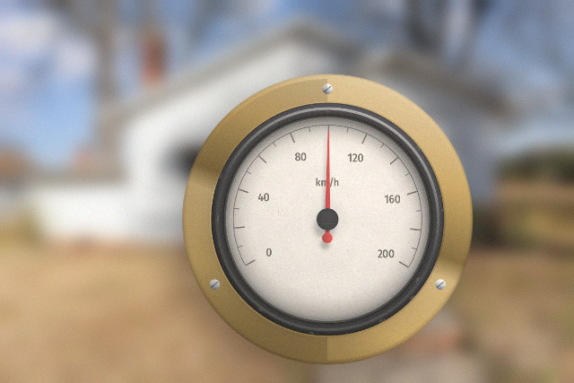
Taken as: {"value": 100, "unit": "km/h"}
